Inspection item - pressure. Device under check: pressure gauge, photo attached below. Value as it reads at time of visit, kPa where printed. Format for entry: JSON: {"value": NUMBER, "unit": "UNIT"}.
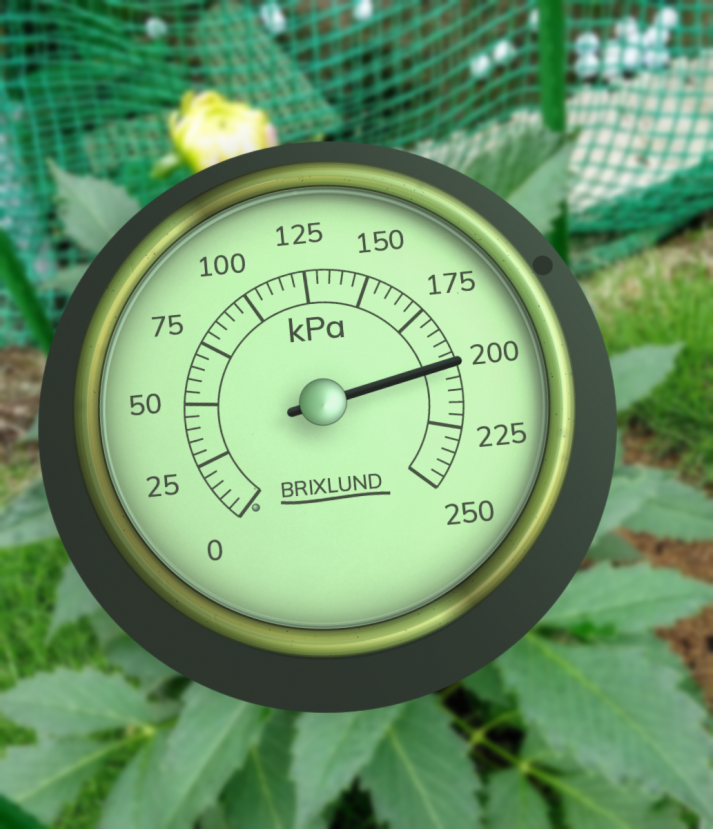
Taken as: {"value": 200, "unit": "kPa"}
